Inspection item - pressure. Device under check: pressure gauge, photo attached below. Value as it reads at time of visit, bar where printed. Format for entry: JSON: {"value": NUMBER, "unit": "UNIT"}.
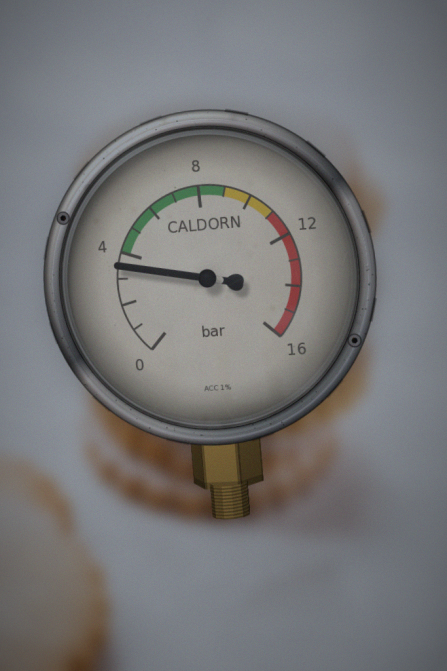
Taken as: {"value": 3.5, "unit": "bar"}
